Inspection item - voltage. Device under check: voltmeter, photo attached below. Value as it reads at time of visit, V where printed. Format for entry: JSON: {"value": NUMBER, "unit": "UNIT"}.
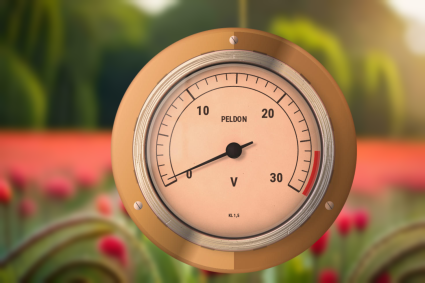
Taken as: {"value": 0.5, "unit": "V"}
